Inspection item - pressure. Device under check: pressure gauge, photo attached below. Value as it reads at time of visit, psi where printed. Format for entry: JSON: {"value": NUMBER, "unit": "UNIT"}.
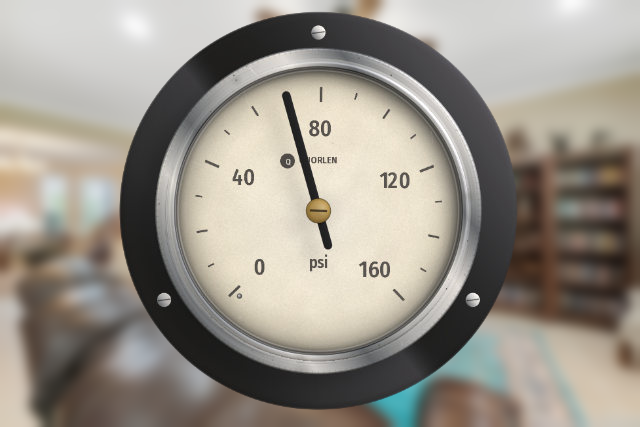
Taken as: {"value": 70, "unit": "psi"}
